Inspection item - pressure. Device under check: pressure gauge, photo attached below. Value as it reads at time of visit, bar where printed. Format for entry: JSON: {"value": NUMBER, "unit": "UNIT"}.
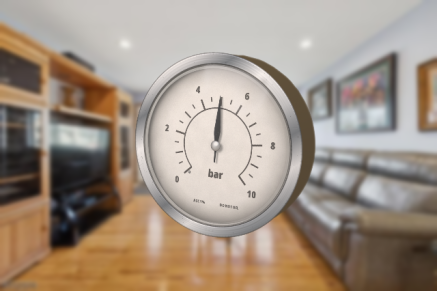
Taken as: {"value": 5, "unit": "bar"}
